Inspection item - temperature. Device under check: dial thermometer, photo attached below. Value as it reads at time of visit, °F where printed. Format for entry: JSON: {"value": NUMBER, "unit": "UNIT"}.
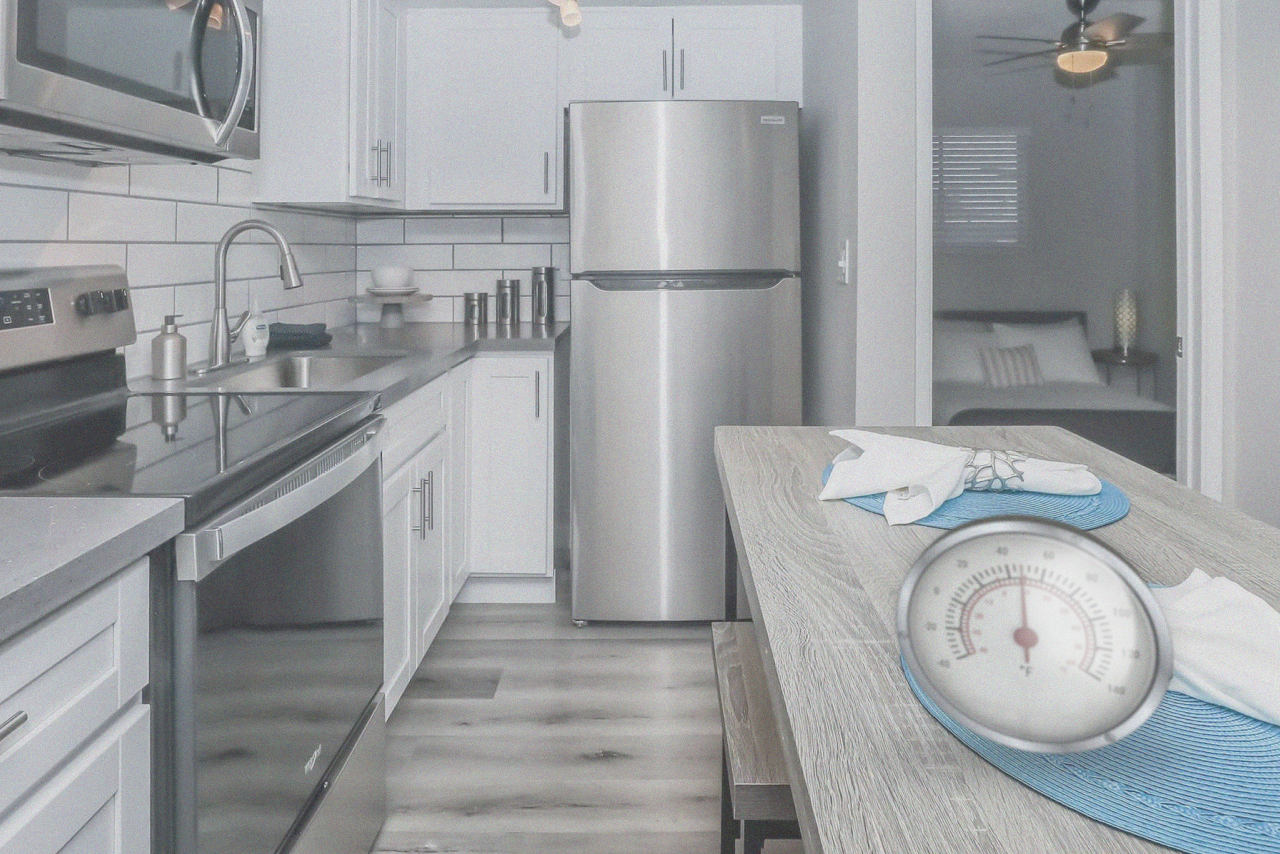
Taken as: {"value": 48, "unit": "°F"}
